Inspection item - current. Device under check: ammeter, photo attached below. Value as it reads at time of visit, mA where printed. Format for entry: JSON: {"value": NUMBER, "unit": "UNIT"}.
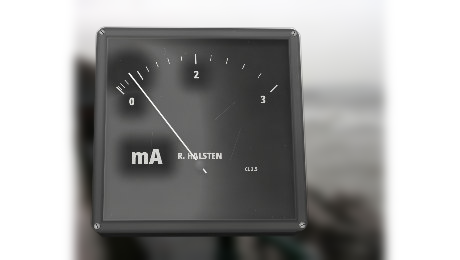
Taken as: {"value": 0.8, "unit": "mA"}
